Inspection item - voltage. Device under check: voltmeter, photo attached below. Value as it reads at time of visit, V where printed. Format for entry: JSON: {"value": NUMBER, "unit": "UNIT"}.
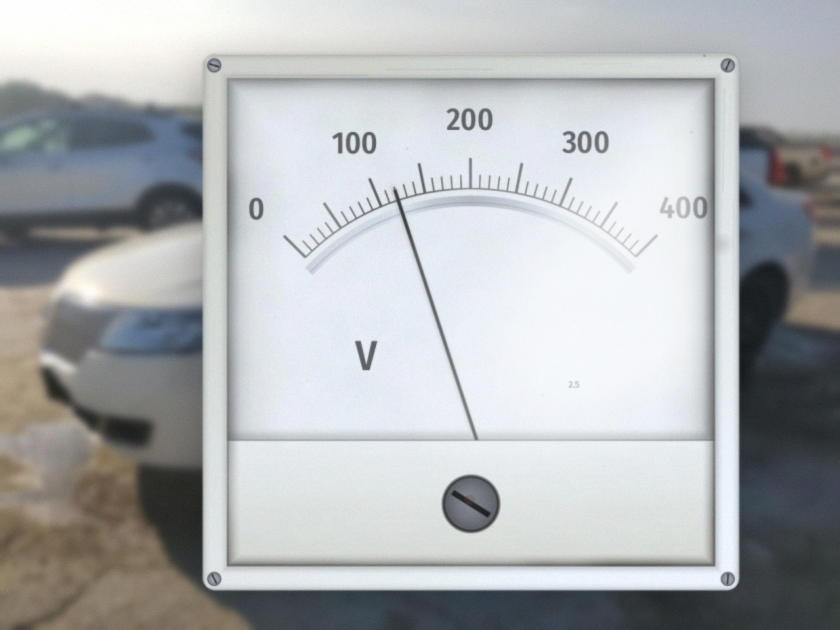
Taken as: {"value": 120, "unit": "V"}
